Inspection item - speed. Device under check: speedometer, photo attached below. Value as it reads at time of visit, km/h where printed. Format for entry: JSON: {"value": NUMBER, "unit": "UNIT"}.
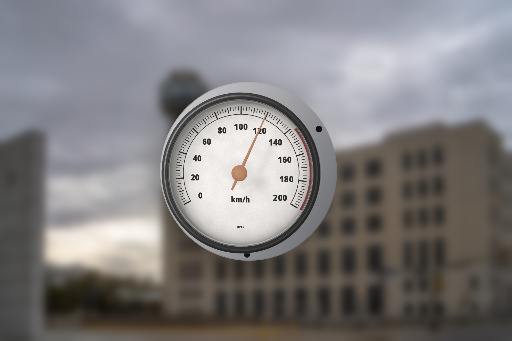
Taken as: {"value": 120, "unit": "km/h"}
